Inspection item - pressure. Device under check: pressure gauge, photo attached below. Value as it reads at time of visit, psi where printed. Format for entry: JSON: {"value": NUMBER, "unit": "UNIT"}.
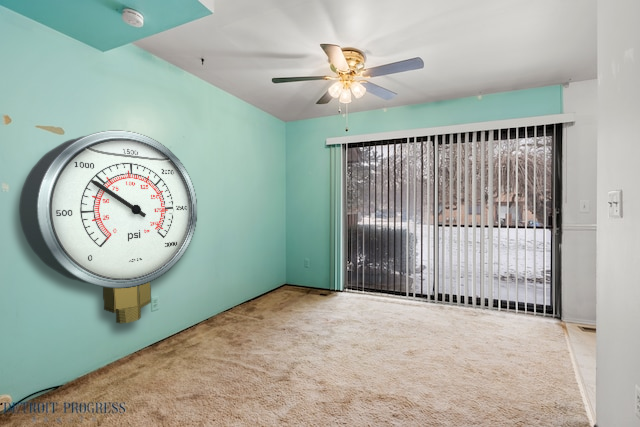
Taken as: {"value": 900, "unit": "psi"}
